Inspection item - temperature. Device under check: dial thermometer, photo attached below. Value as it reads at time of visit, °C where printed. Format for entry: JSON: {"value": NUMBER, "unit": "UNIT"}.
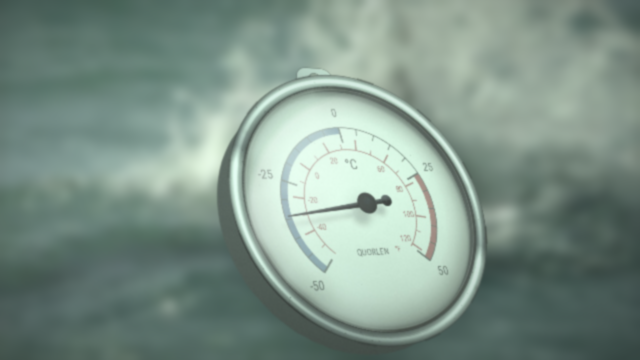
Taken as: {"value": -35, "unit": "°C"}
